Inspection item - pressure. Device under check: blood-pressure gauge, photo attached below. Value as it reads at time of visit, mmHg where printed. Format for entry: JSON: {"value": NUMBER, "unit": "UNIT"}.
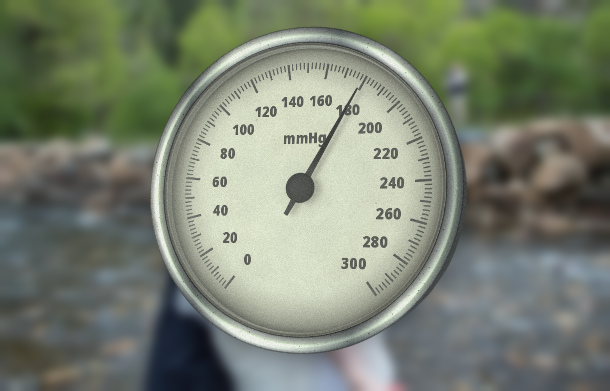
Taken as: {"value": 180, "unit": "mmHg"}
